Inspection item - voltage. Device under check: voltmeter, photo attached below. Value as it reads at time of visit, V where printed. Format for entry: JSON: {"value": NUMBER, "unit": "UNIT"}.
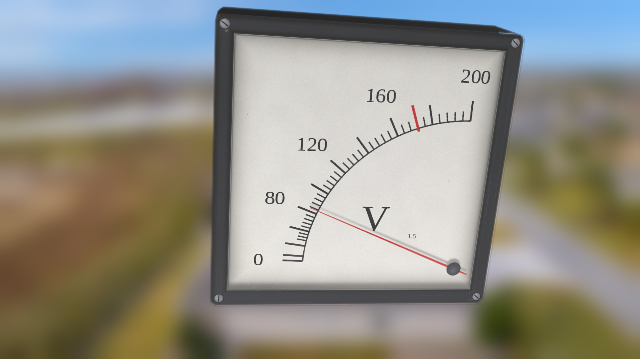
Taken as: {"value": 84, "unit": "V"}
